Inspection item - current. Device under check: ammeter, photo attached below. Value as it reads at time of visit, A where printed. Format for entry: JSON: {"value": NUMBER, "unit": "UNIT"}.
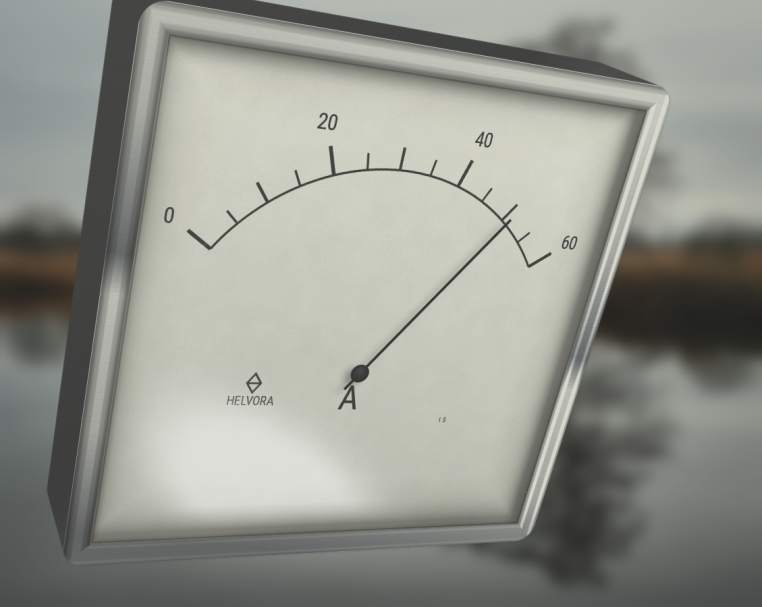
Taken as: {"value": 50, "unit": "A"}
